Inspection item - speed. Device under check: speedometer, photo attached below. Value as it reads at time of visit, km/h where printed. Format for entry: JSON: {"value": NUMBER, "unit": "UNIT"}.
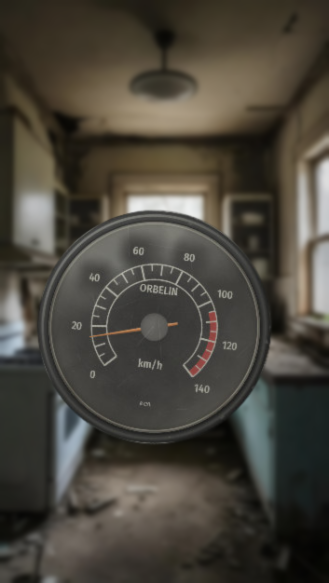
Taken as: {"value": 15, "unit": "km/h"}
